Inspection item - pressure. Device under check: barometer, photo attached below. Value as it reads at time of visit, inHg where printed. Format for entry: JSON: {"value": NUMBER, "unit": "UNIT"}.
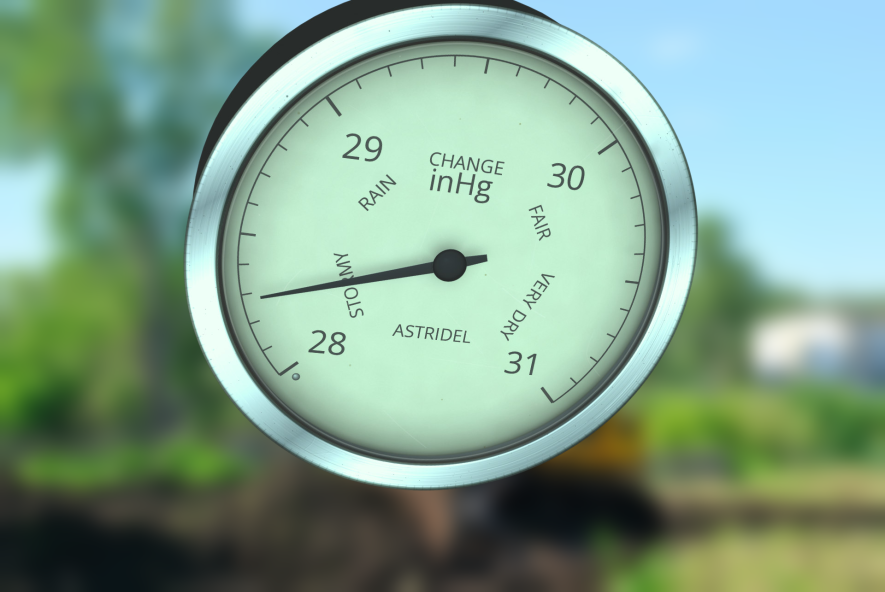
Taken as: {"value": 28.3, "unit": "inHg"}
